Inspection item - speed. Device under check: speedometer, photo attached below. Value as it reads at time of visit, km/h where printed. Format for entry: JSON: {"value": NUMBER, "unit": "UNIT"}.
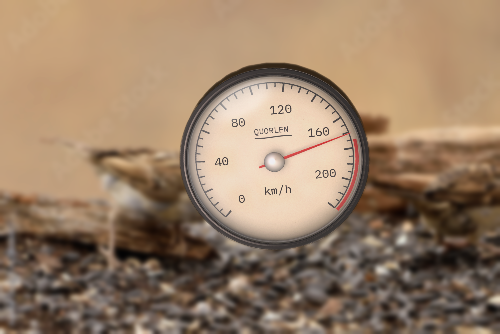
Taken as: {"value": 170, "unit": "km/h"}
